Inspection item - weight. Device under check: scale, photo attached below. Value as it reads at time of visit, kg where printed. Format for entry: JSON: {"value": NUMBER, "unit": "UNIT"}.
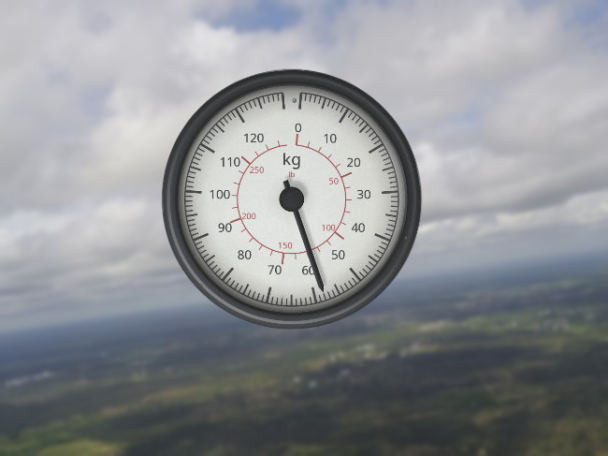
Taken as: {"value": 58, "unit": "kg"}
